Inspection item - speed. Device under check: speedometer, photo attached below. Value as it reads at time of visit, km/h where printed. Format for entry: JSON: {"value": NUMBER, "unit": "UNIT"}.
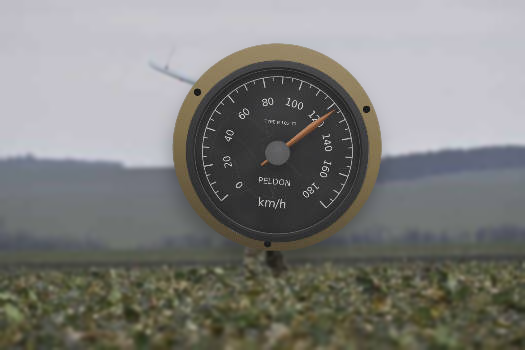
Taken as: {"value": 122.5, "unit": "km/h"}
